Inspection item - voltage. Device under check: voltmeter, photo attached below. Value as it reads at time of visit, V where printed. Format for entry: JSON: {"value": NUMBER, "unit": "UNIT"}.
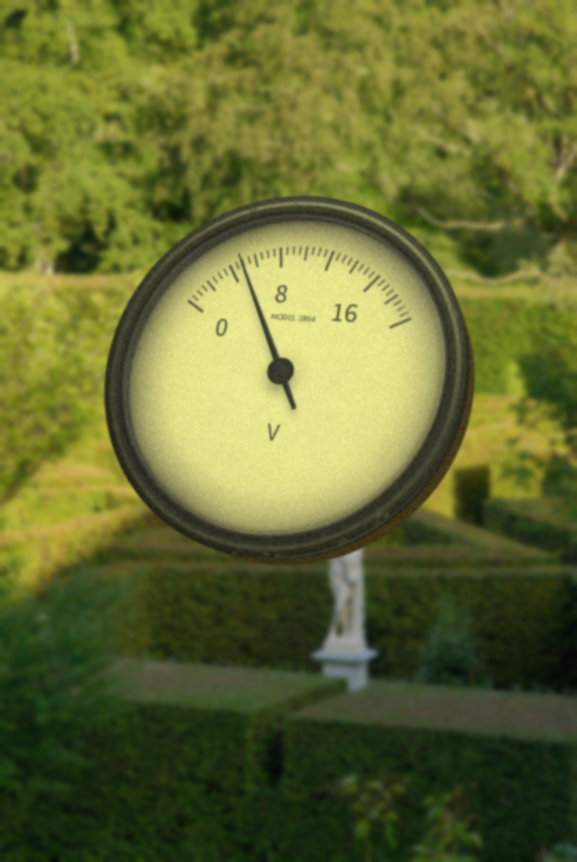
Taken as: {"value": 5, "unit": "V"}
